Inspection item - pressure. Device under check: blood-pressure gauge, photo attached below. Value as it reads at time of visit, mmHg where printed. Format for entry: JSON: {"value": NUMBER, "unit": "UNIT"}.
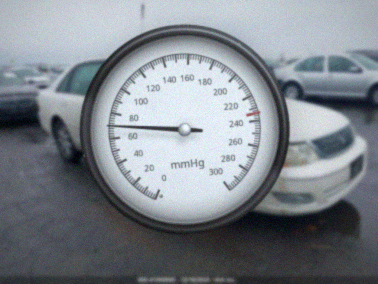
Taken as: {"value": 70, "unit": "mmHg"}
